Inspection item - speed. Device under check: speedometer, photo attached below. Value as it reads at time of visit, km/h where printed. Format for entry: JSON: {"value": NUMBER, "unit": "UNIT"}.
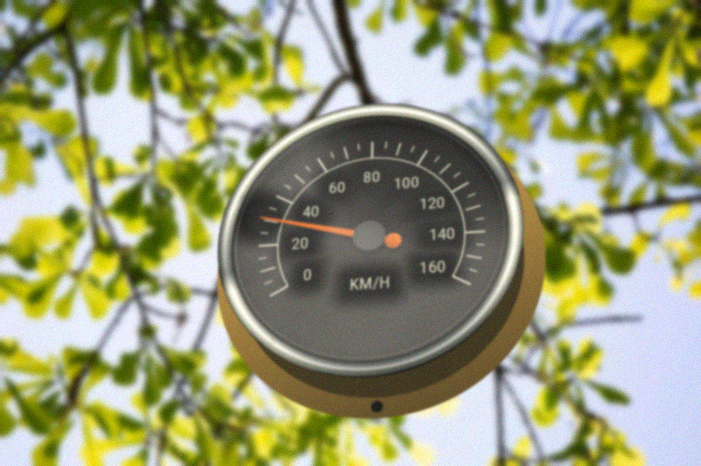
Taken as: {"value": 30, "unit": "km/h"}
